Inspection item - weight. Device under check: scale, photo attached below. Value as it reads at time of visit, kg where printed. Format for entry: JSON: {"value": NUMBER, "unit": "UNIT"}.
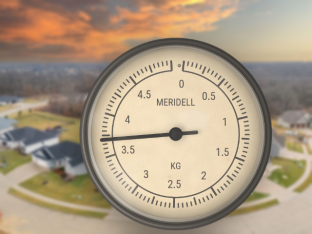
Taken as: {"value": 3.7, "unit": "kg"}
